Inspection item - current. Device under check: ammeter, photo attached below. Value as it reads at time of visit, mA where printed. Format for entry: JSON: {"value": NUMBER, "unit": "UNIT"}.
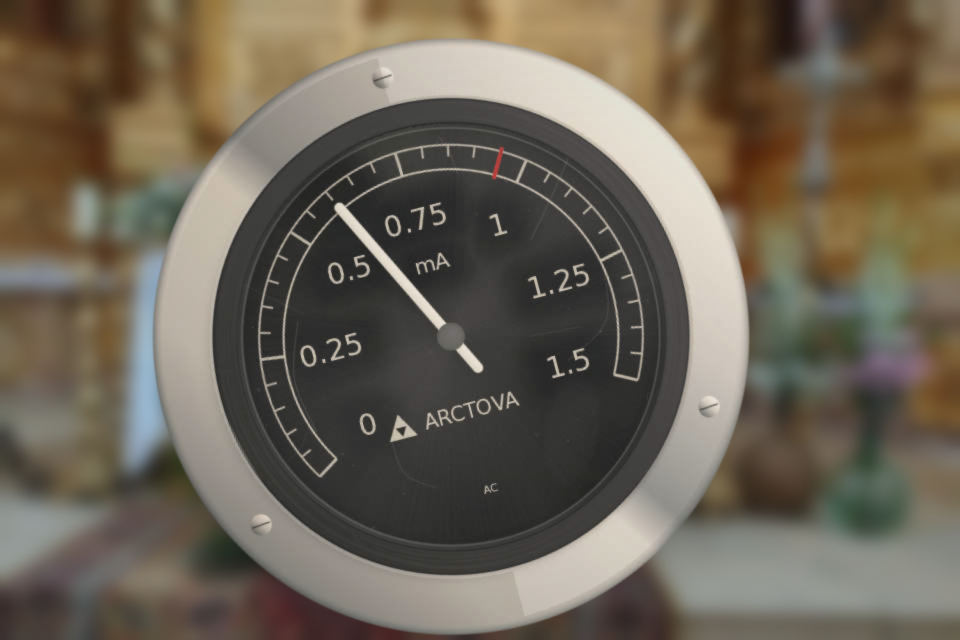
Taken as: {"value": 0.6, "unit": "mA"}
